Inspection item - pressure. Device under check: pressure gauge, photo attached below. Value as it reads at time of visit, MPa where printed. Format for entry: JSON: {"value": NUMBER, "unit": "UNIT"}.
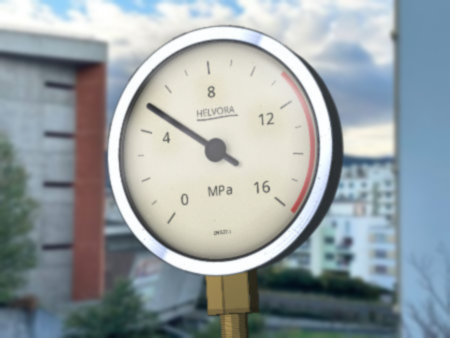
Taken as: {"value": 5, "unit": "MPa"}
